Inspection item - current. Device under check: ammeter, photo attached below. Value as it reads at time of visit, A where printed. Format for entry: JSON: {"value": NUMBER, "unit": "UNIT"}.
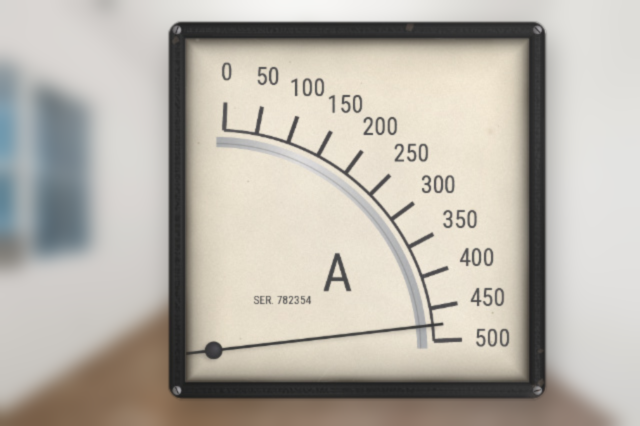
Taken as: {"value": 475, "unit": "A"}
